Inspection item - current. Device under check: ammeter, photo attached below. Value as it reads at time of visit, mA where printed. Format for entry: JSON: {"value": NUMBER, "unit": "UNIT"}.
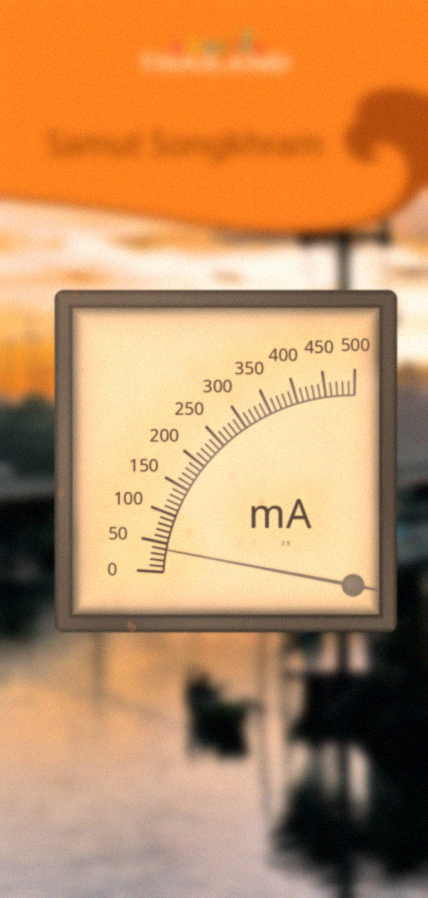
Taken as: {"value": 40, "unit": "mA"}
